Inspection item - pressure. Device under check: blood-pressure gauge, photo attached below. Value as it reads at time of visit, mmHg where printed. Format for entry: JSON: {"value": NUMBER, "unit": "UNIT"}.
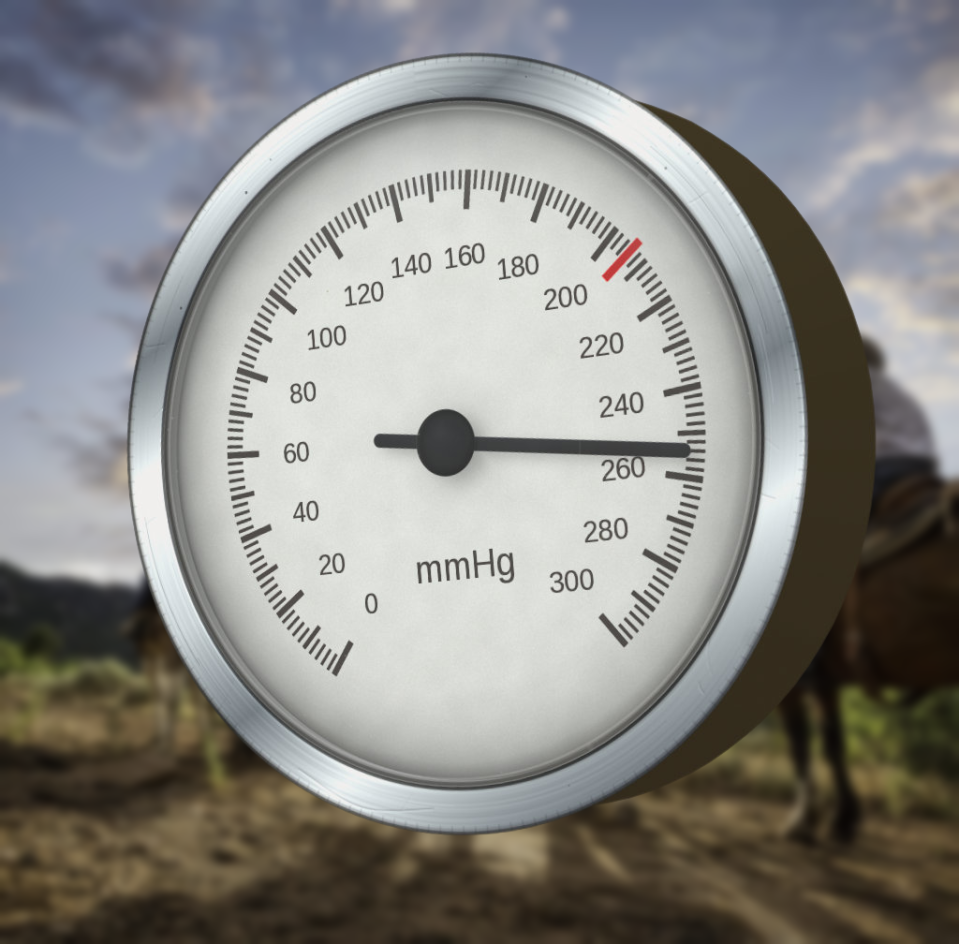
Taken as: {"value": 254, "unit": "mmHg"}
